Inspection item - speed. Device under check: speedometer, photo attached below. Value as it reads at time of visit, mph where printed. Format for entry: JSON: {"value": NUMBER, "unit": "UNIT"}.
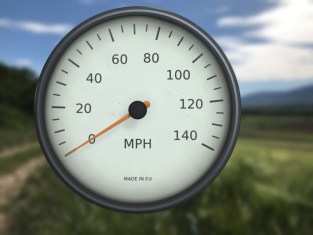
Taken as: {"value": 0, "unit": "mph"}
